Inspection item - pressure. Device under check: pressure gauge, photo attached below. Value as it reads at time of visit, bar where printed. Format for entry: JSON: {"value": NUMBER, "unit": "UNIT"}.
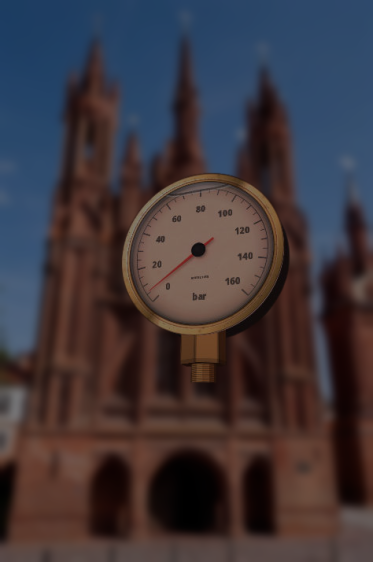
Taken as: {"value": 5, "unit": "bar"}
